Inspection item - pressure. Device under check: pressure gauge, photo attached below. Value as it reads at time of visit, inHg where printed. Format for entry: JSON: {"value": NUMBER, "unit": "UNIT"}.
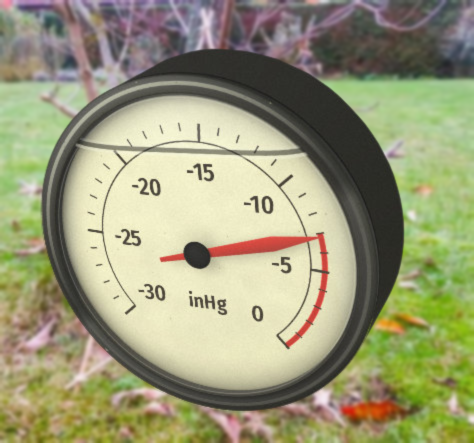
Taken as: {"value": -7, "unit": "inHg"}
